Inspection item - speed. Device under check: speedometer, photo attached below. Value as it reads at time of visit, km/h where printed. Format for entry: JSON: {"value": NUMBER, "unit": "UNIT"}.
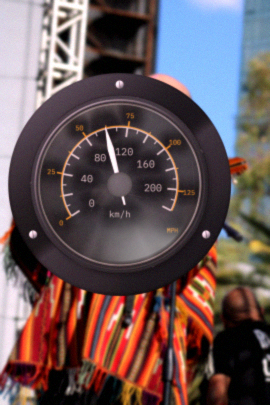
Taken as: {"value": 100, "unit": "km/h"}
